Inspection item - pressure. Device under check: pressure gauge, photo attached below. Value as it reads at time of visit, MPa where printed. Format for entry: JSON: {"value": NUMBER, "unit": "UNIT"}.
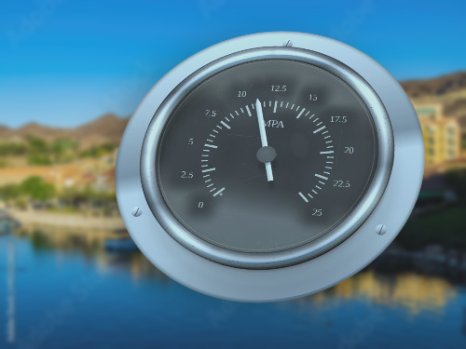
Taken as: {"value": 11, "unit": "MPa"}
